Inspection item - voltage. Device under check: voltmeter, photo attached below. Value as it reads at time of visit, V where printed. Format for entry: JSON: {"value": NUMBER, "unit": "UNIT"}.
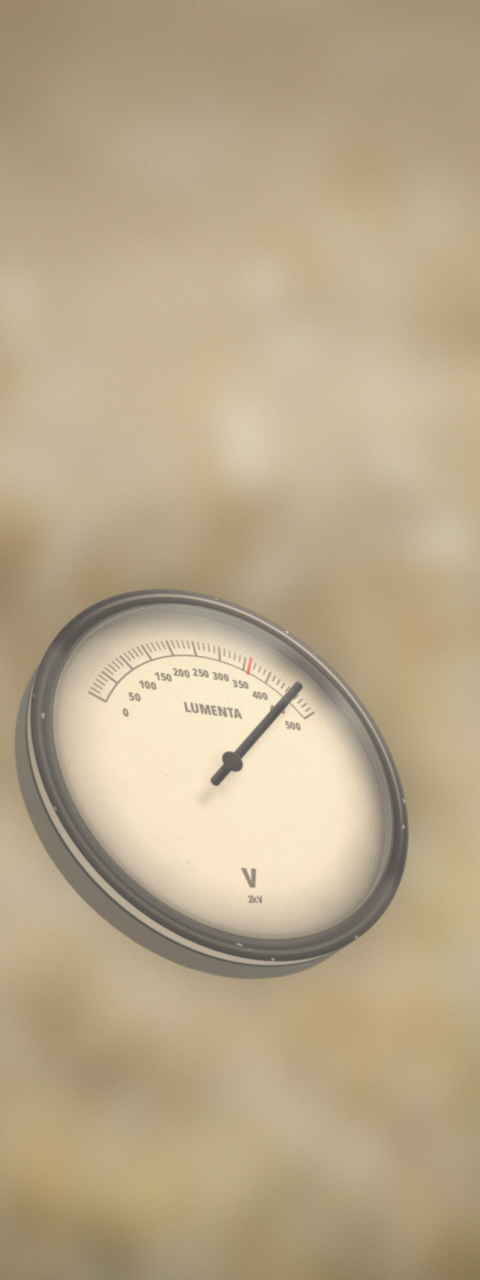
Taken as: {"value": 450, "unit": "V"}
